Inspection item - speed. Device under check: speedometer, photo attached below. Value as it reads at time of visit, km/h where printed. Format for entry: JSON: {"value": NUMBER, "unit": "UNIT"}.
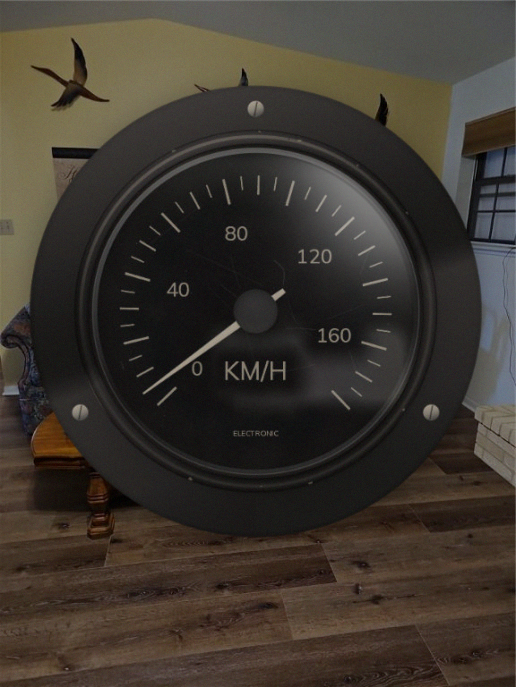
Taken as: {"value": 5, "unit": "km/h"}
